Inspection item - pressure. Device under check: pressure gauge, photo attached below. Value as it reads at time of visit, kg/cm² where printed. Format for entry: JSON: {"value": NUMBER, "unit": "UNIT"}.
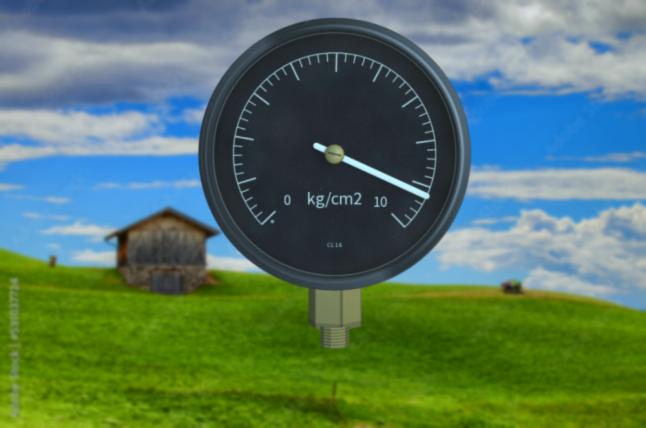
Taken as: {"value": 9.2, "unit": "kg/cm²"}
